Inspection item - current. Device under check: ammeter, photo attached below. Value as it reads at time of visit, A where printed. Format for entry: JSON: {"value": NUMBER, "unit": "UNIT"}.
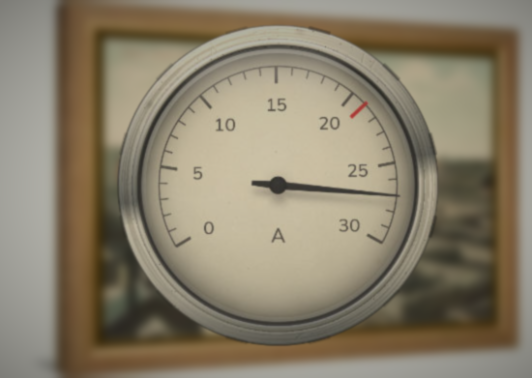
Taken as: {"value": 27, "unit": "A"}
